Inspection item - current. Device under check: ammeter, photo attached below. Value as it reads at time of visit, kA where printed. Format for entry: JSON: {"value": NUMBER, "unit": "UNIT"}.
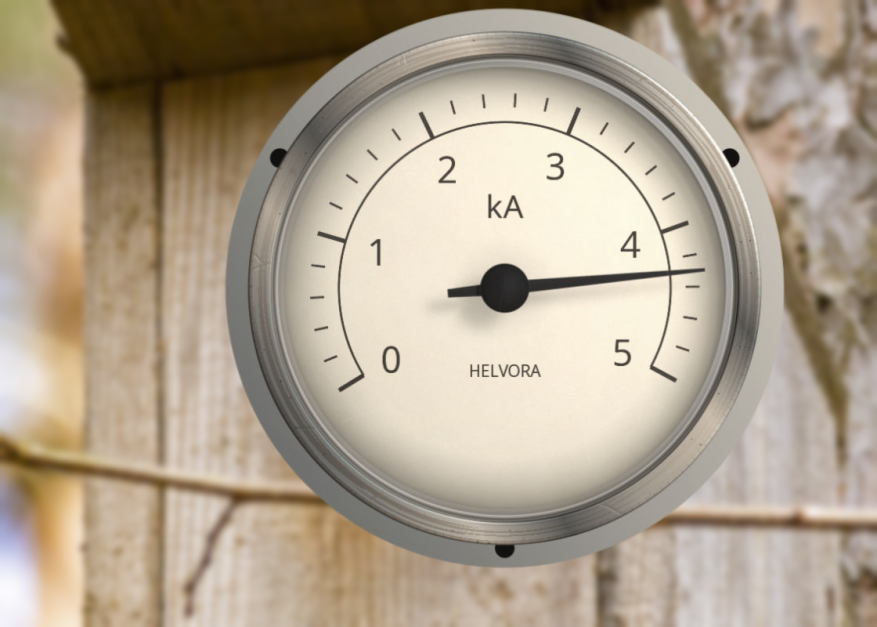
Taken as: {"value": 4.3, "unit": "kA"}
